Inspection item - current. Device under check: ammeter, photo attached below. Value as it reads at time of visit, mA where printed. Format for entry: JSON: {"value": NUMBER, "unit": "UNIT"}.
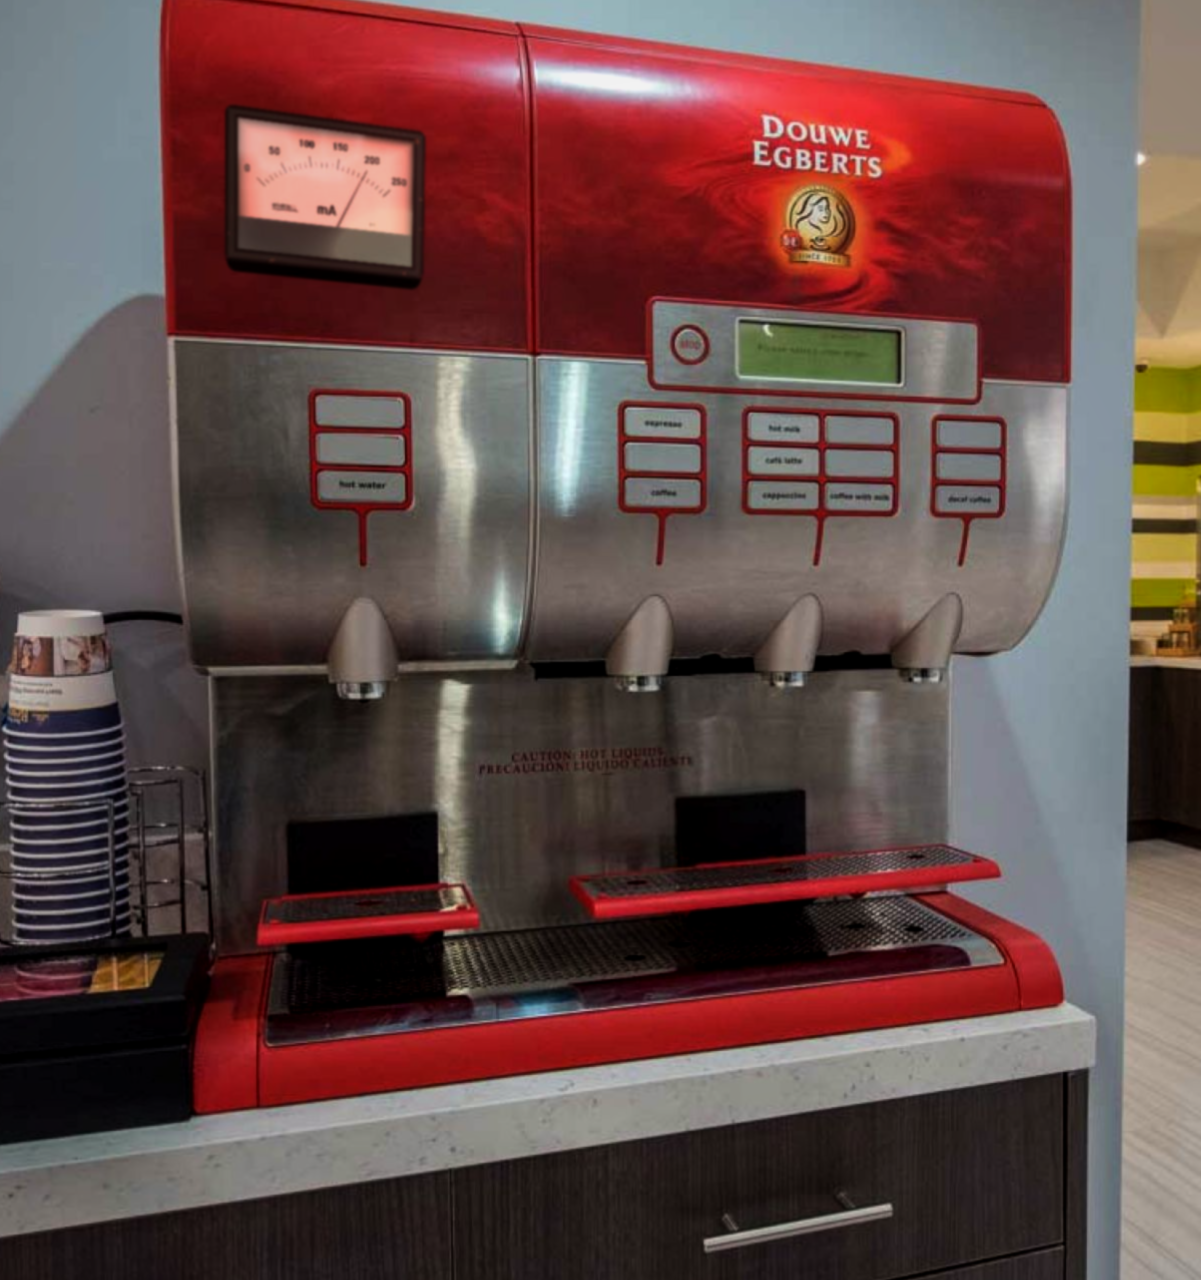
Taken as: {"value": 200, "unit": "mA"}
